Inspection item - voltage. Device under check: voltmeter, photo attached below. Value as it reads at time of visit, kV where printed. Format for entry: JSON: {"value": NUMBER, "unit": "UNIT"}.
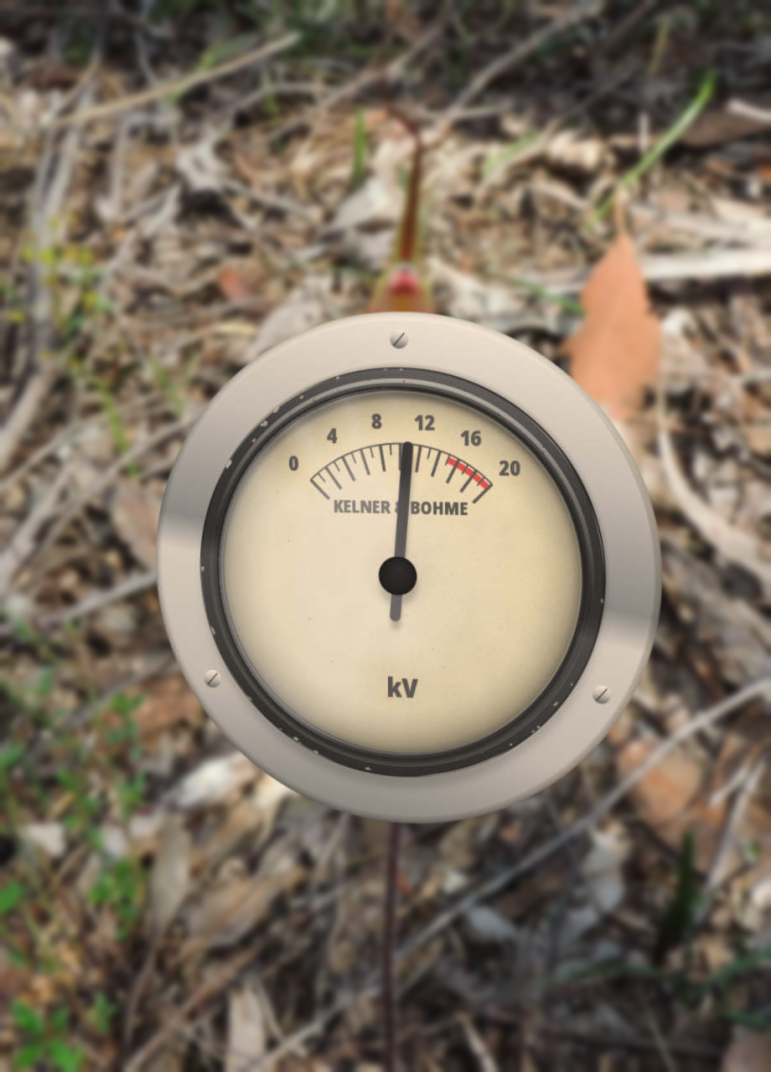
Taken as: {"value": 11, "unit": "kV"}
